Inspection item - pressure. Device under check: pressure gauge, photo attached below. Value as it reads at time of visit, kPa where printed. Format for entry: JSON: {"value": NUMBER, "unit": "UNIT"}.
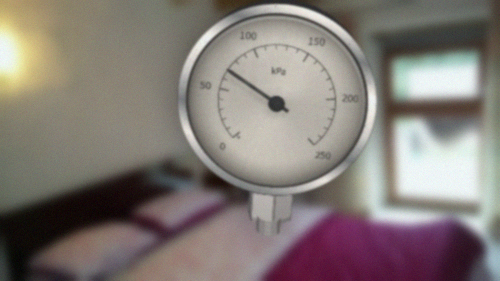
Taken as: {"value": 70, "unit": "kPa"}
